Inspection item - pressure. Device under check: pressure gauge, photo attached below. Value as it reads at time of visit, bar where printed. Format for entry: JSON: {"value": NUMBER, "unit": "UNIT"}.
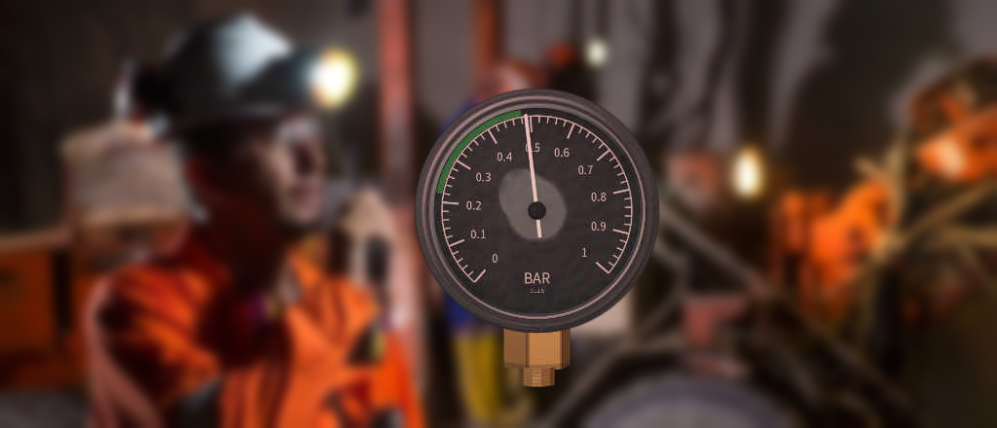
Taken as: {"value": 0.49, "unit": "bar"}
